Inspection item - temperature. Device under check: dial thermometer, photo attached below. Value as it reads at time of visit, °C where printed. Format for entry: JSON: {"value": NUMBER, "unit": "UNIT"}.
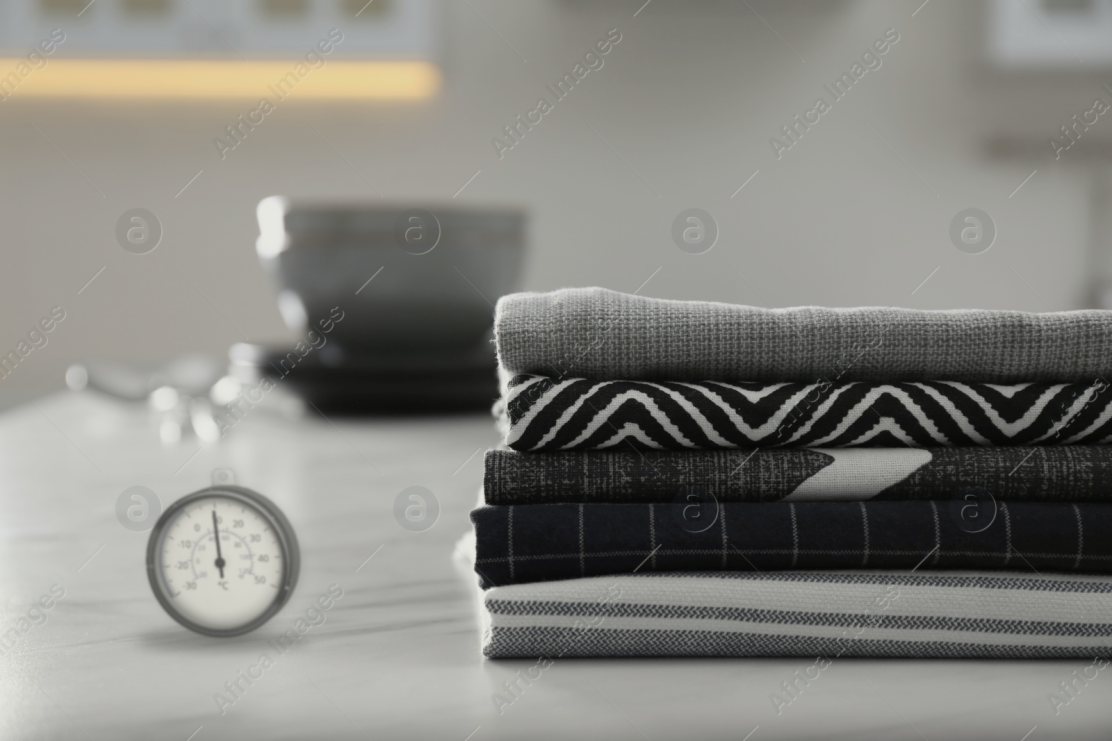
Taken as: {"value": 10, "unit": "°C"}
